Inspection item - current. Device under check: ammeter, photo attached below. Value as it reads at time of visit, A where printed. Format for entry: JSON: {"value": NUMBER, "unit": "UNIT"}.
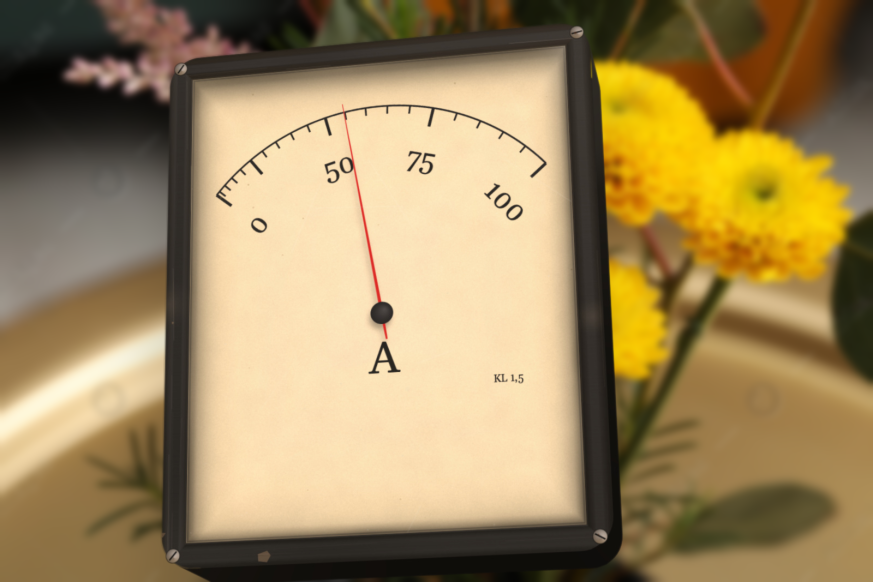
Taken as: {"value": 55, "unit": "A"}
